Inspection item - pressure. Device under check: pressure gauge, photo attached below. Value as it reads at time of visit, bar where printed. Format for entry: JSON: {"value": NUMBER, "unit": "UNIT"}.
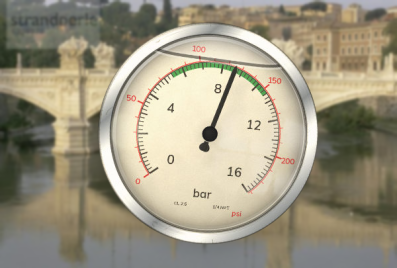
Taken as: {"value": 8.6, "unit": "bar"}
